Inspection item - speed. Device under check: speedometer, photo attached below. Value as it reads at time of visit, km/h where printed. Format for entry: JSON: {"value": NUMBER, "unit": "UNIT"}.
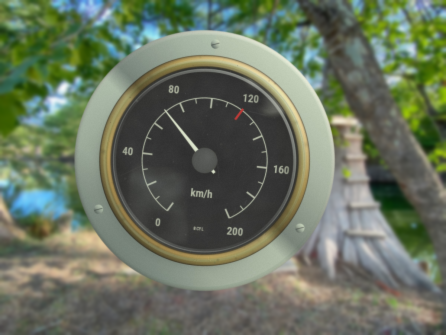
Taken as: {"value": 70, "unit": "km/h"}
